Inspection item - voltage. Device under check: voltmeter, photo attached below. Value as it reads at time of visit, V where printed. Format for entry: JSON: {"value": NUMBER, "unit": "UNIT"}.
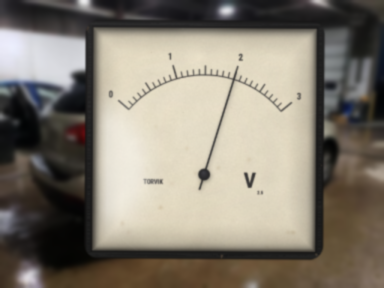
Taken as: {"value": 2, "unit": "V"}
